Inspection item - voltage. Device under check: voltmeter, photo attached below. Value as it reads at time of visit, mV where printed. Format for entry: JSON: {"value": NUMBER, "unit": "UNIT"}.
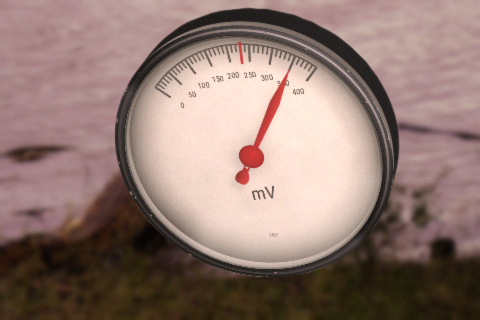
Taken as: {"value": 350, "unit": "mV"}
